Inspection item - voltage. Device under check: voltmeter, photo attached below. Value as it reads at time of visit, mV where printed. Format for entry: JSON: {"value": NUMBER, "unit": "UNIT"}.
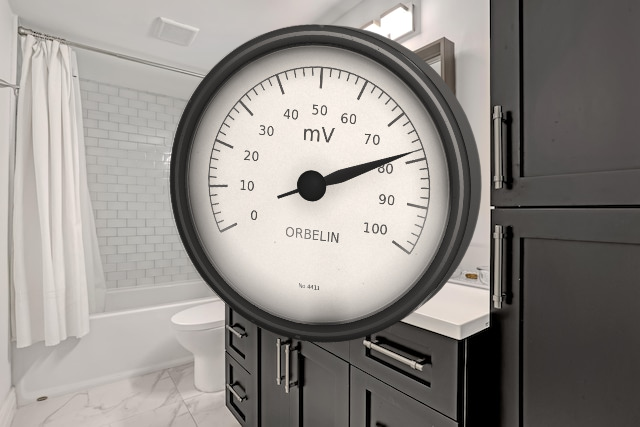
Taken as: {"value": 78, "unit": "mV"}
